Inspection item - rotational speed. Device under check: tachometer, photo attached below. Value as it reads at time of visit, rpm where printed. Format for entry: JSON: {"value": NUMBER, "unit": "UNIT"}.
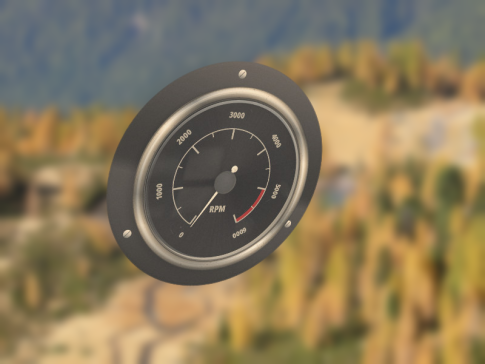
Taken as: {"value": 0, "unit": "rpm"}
